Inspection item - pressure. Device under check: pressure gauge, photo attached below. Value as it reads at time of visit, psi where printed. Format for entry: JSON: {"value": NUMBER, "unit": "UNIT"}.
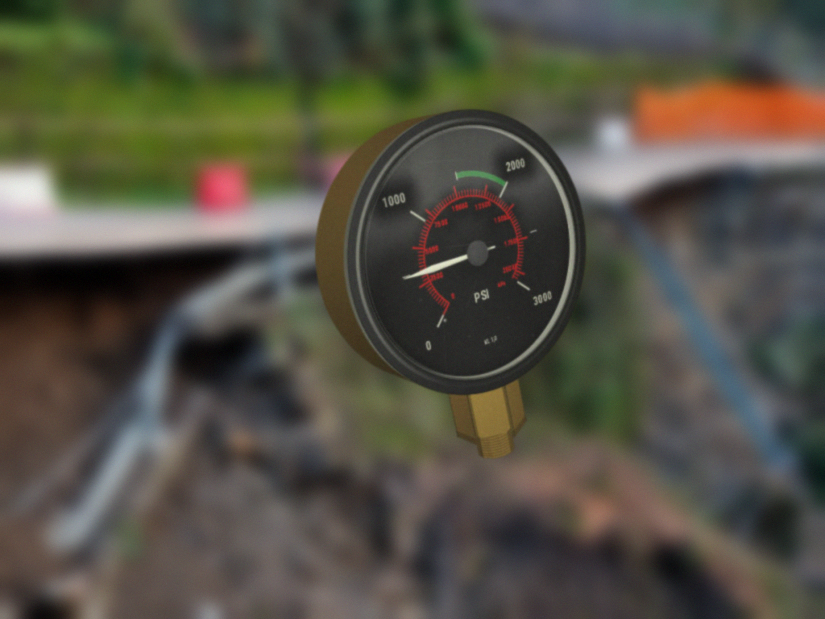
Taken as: {"value": 500, "unit": "psi"}
